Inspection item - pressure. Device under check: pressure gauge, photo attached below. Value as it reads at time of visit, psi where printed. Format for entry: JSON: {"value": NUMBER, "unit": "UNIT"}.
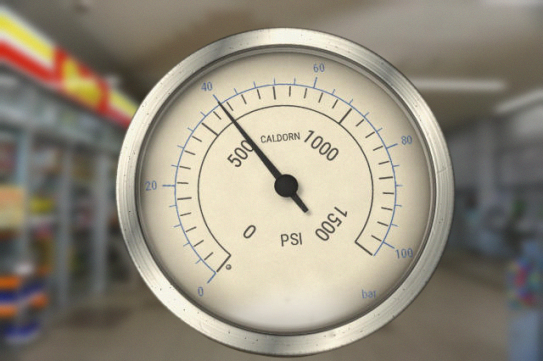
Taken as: {"value": 575, "unit": "psi"}
